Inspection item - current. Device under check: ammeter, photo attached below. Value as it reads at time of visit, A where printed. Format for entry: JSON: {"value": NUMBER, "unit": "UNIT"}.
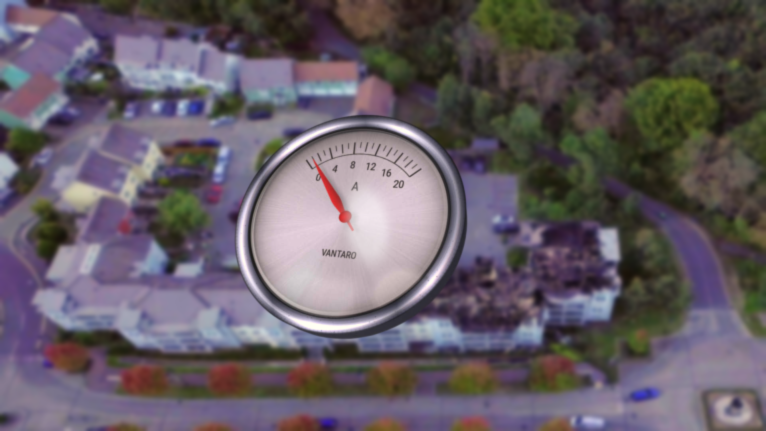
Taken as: {"value": 1, "unit": "A"}
